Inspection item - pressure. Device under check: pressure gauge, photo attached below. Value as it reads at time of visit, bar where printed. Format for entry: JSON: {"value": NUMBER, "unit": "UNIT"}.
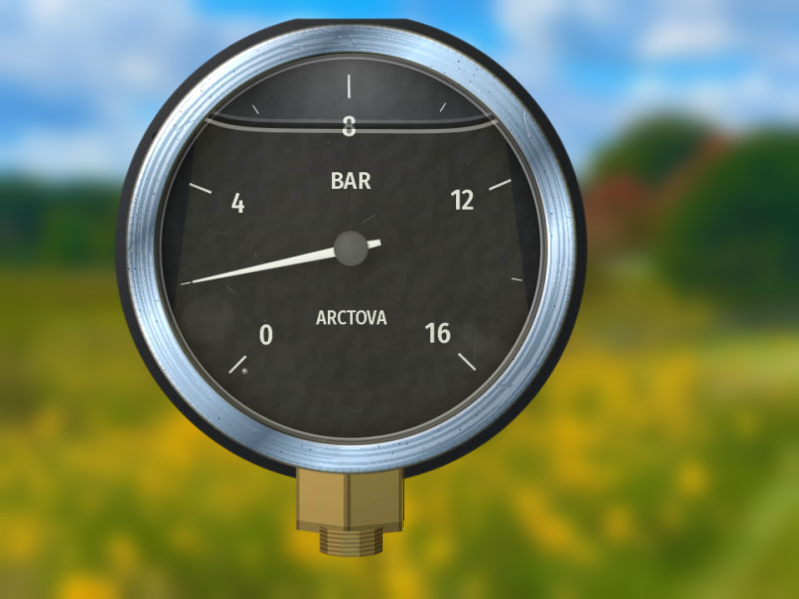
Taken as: {"value": 2, "unit": "bar"}
